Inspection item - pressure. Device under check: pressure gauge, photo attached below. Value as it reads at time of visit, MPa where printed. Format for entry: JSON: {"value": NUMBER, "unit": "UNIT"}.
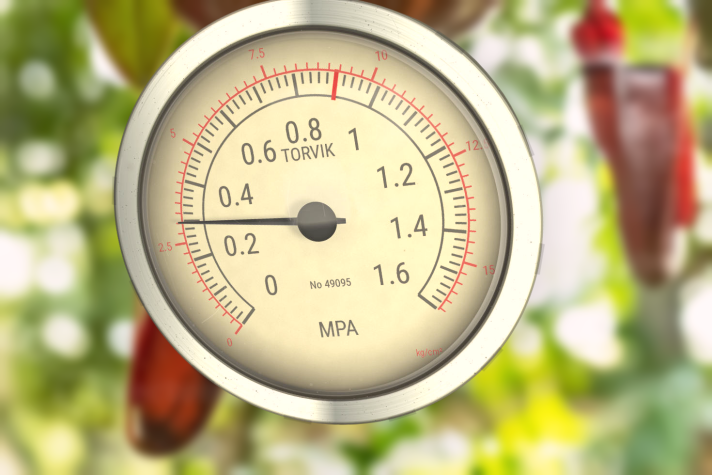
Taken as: {"value": 0.3, "unit": "MPa"}
